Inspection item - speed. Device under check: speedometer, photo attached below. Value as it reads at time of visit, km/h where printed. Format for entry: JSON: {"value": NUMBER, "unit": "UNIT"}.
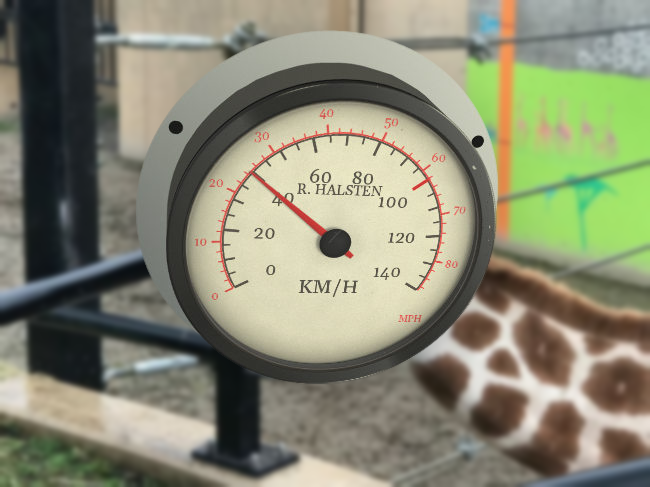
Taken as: {"value": 40, "unit": "km/h"}
